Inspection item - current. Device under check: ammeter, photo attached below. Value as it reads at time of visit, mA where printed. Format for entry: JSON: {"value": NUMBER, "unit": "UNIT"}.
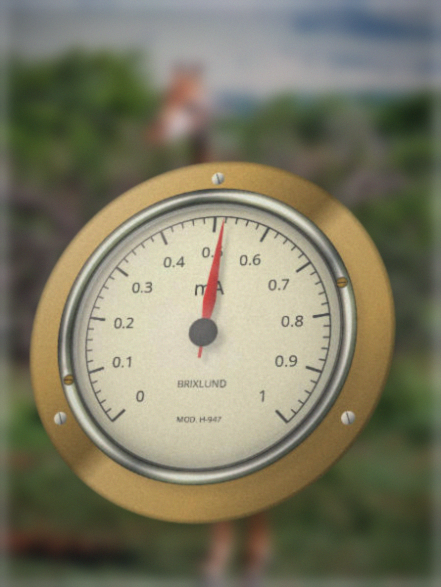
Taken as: {"value": 0.52, "unit": "mA"}
